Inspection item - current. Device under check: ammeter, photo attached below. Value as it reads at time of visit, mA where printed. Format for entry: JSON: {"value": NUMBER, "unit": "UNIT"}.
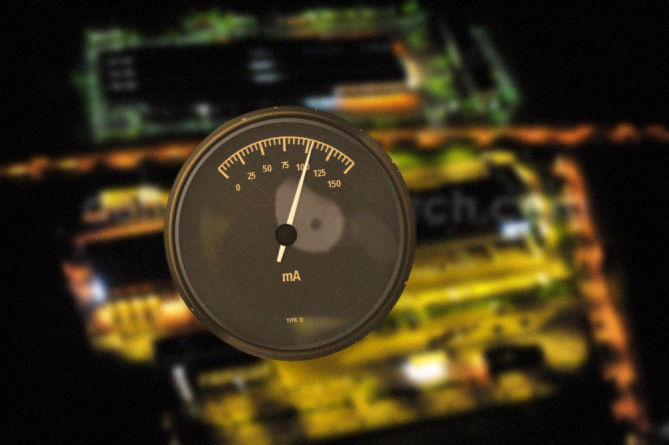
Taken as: {"value": 105, "unit": "mA"}
